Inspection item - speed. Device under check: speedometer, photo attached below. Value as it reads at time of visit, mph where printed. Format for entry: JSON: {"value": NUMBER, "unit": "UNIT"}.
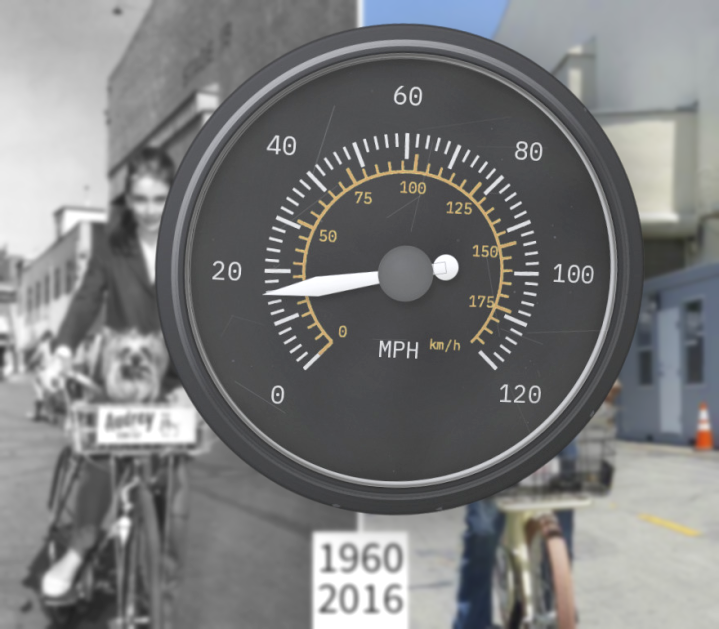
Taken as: {"value": 16, "unit": "mph"}
